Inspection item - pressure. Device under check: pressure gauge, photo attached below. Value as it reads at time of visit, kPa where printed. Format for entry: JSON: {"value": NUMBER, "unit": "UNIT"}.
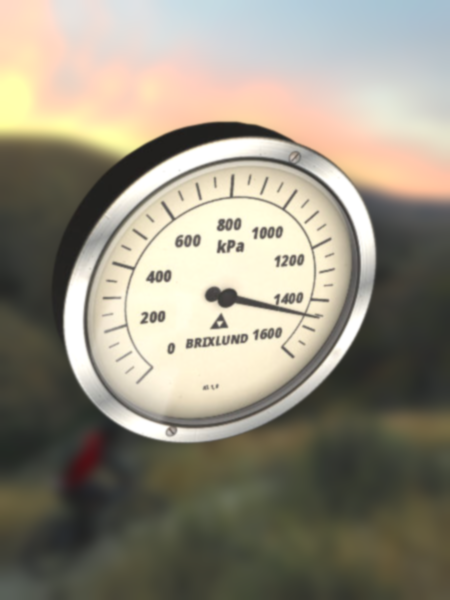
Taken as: {"value": 1450, "unit": "kPa"}
